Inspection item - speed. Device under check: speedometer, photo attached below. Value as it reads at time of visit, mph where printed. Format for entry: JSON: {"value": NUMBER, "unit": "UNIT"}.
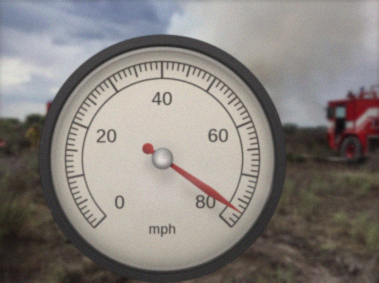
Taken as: {"value": 77, "unit": "mph"}
